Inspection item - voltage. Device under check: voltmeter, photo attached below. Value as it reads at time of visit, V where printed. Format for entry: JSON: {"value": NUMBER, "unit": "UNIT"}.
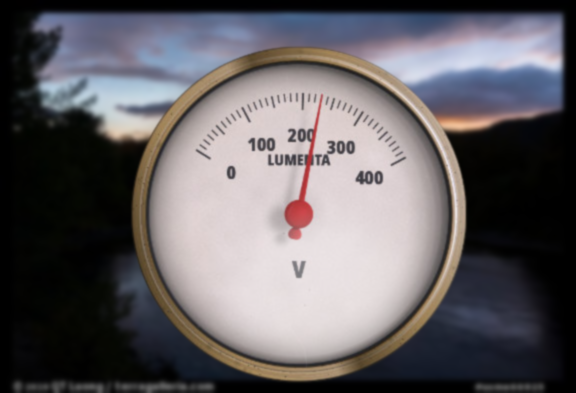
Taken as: {"value": 230, "unit": "V"}
